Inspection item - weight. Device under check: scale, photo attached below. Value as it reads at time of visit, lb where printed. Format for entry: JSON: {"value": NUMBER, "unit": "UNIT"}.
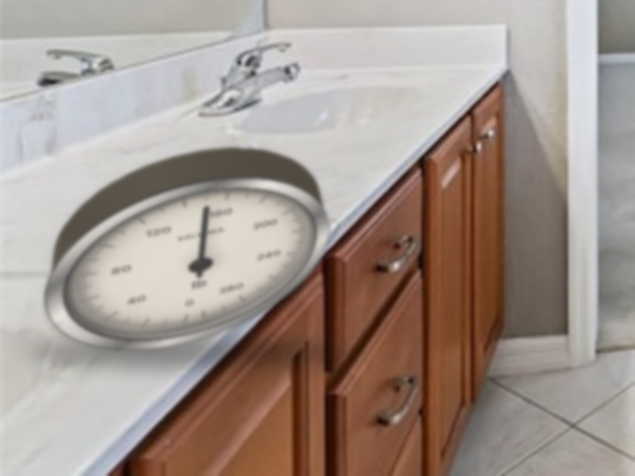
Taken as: {"value": 150, "unit": "lb"}
